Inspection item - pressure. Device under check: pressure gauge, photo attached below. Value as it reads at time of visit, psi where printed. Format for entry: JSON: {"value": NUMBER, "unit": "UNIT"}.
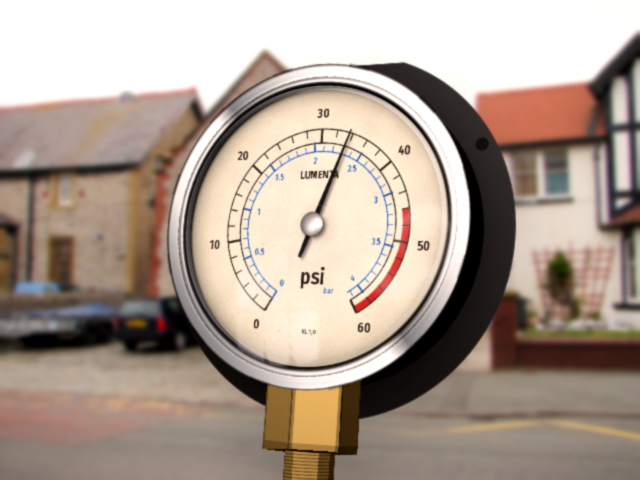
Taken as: {"value": 34, "unit": "psi"}
